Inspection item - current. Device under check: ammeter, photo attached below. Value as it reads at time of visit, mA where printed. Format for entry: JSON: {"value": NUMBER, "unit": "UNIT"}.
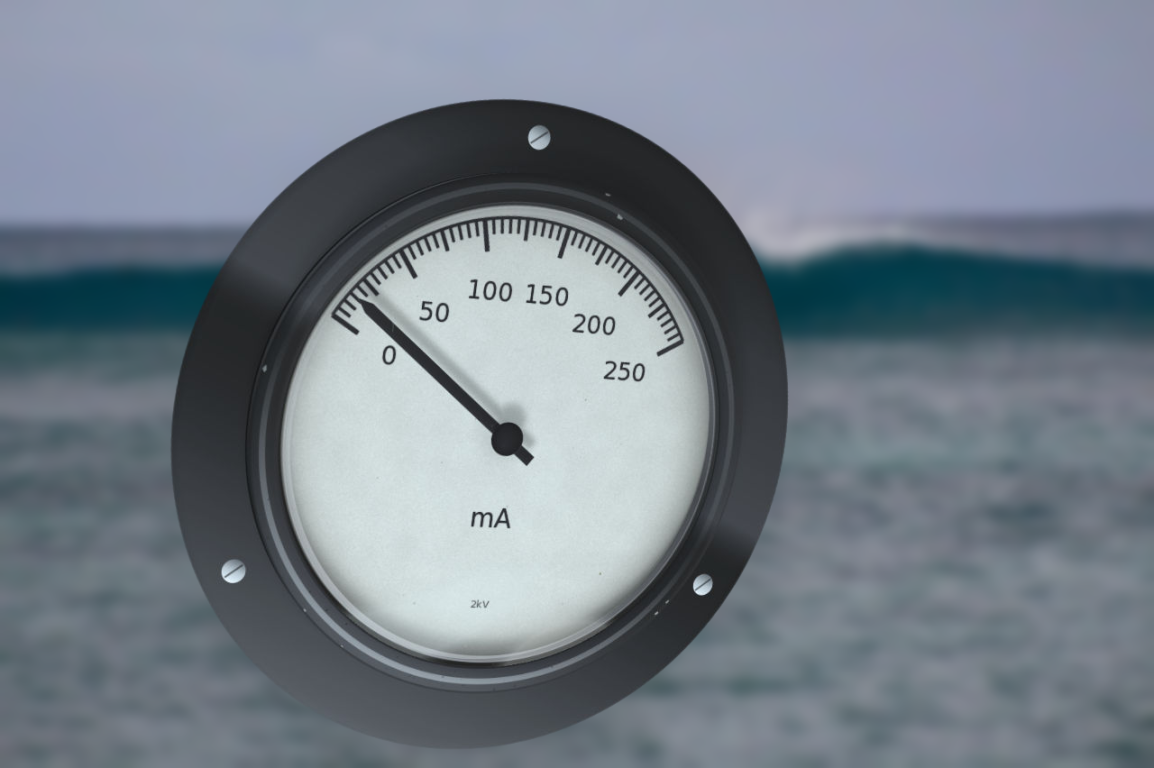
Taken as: {"value": 15, "unit": "mA"}
